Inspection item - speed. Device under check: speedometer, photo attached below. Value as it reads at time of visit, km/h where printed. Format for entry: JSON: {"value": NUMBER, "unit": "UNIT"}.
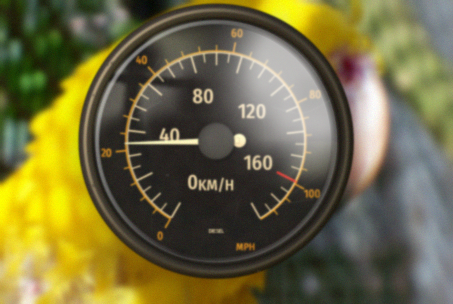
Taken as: {"value": 35, "unit": "km/h"}
